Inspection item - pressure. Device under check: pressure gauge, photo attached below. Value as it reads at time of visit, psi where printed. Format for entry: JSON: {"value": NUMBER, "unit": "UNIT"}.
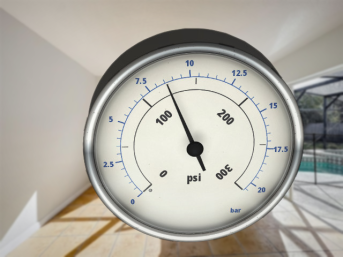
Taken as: {"value": 125, "unit": "psi"}
